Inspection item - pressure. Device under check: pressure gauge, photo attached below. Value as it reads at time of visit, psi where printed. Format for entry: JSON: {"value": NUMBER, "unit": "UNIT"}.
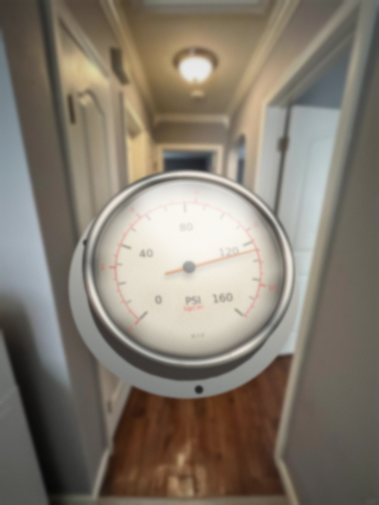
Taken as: {"value": 125, "unit": "psi"}
